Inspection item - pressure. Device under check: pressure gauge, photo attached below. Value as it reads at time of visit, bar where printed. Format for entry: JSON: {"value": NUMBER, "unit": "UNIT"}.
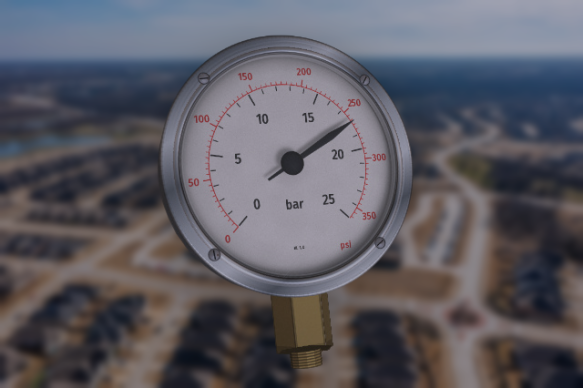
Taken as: {"value": 18, "unit": "bar"}
